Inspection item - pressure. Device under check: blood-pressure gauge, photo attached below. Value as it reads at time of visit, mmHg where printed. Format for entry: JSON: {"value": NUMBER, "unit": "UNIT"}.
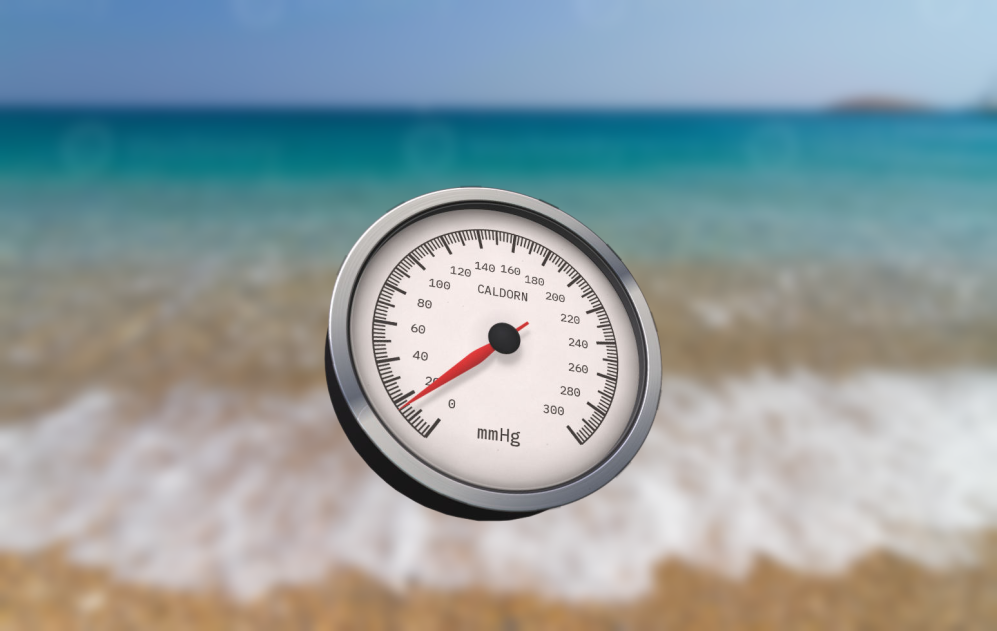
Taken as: {"value": 16, "unit": "mmHg"}
